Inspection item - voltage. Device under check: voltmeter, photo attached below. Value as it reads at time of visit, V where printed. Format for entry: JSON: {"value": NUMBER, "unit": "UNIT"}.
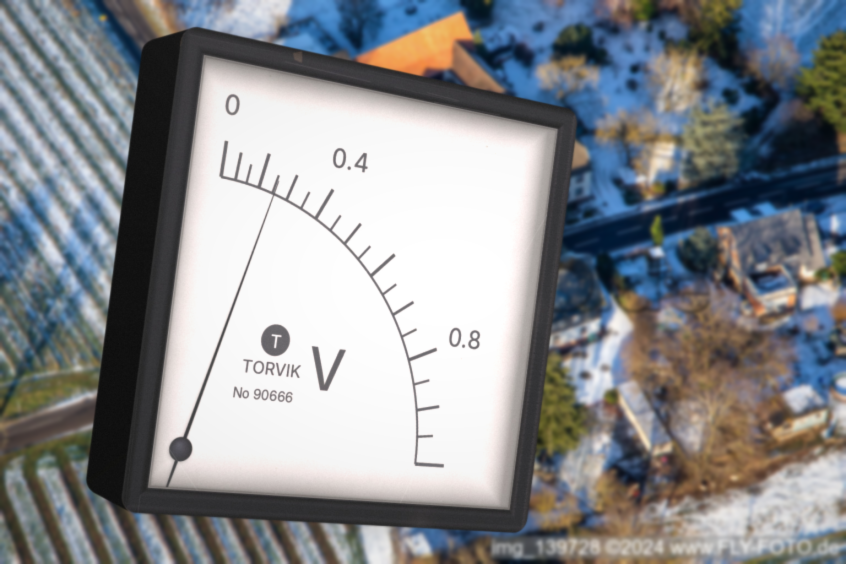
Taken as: {"value": 0.25, "unit": "V"}
